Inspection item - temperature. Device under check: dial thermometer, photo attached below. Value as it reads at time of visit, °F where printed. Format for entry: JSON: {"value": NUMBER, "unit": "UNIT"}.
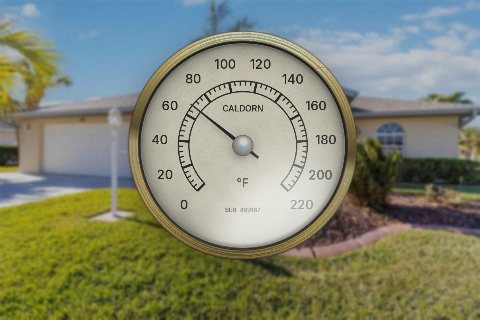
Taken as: {"value": 68, "unit": "°F"}
